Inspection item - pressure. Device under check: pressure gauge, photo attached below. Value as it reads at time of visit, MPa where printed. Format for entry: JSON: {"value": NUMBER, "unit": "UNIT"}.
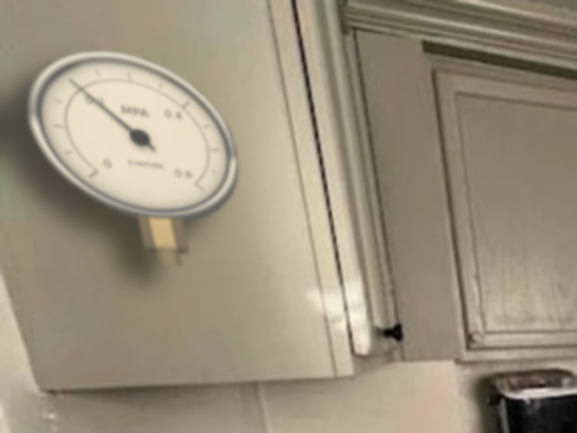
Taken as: {"value": 0.2, "unit": "MPa"}
